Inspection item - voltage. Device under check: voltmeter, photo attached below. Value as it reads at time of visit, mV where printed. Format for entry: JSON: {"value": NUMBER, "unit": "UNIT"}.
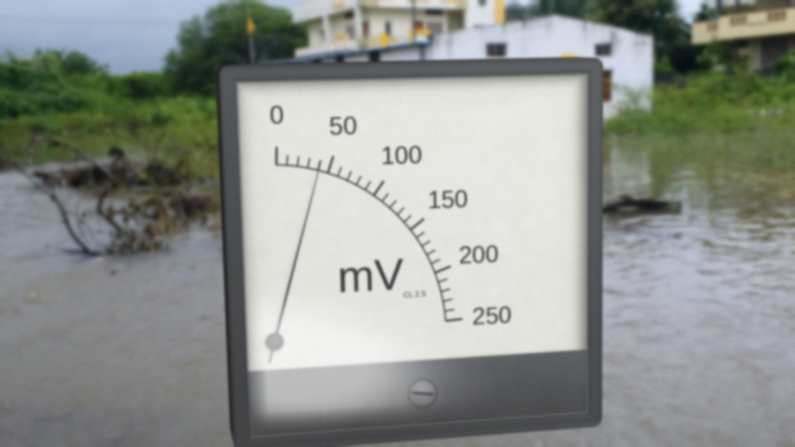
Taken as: {"value": 40, "unit": "mV"}
